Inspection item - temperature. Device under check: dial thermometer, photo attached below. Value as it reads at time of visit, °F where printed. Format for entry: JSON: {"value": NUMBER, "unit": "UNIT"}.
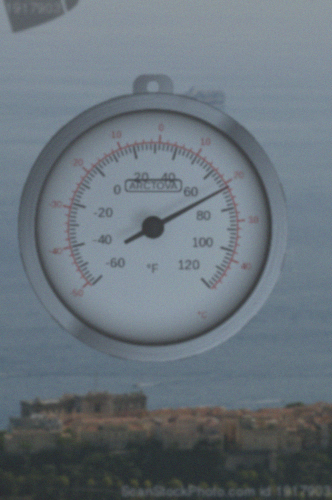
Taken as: {"value": 70, "unit": "°F"}
